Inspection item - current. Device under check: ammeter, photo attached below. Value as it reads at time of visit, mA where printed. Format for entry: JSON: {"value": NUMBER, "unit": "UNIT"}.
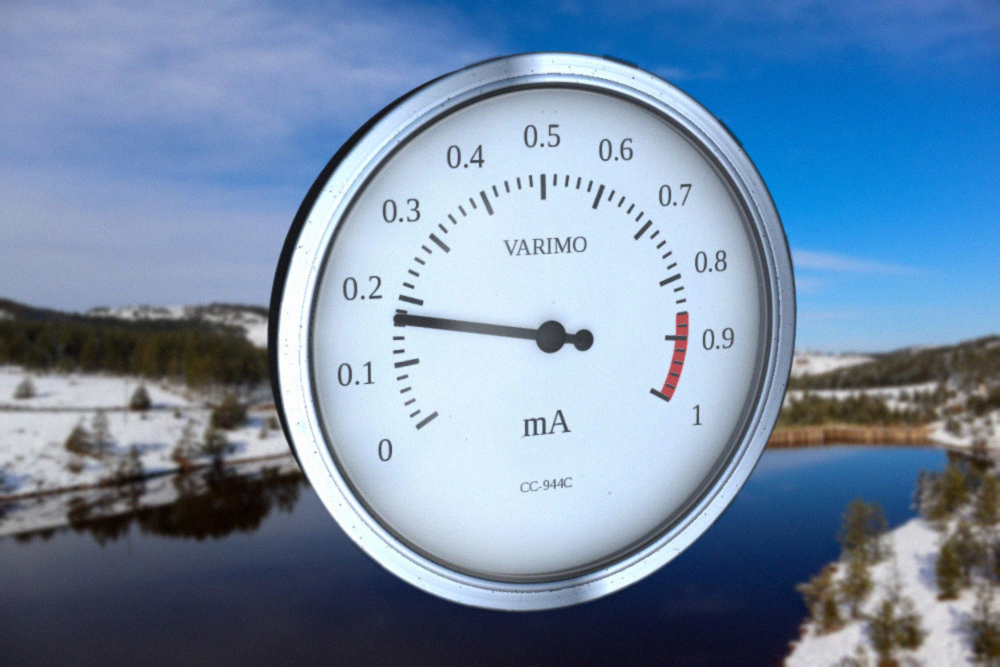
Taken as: {"value": 0.17, "unit": "mA"}
